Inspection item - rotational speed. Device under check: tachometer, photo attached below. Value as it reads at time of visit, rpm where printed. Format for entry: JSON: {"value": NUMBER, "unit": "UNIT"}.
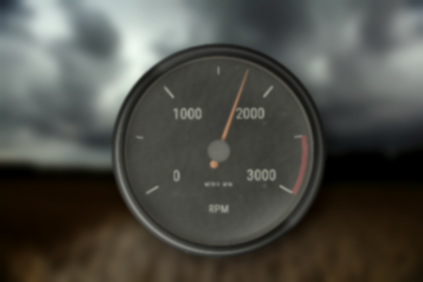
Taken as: {"value": 1750, "unit": "rpm"}
